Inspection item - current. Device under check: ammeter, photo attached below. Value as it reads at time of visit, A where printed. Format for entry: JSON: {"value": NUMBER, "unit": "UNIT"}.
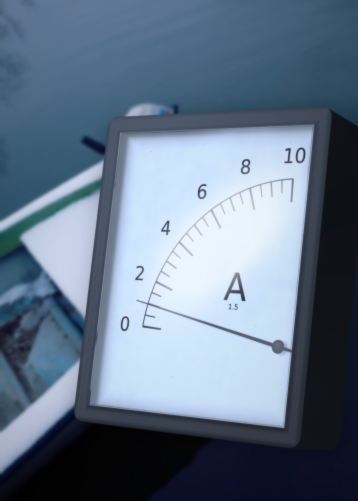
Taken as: {"value": 1, "unit": "A"}
